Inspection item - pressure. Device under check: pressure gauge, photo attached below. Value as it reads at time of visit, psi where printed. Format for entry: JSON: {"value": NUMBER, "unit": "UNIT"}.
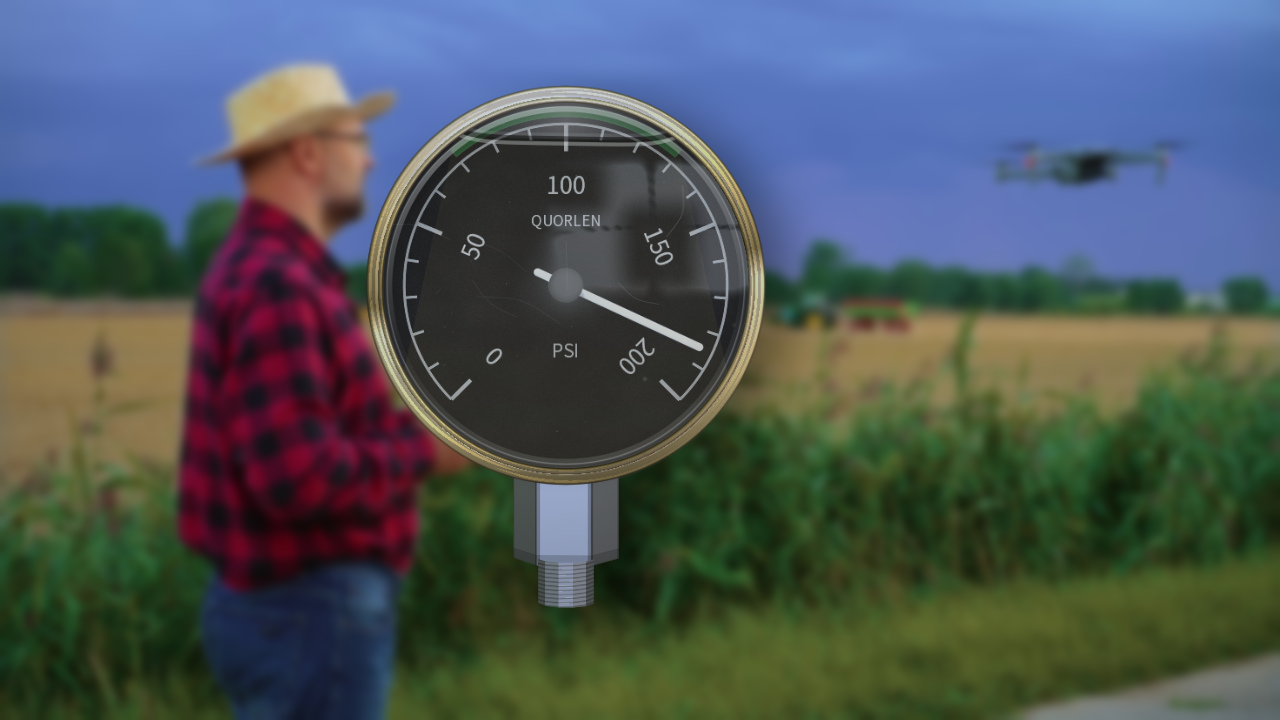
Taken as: {"value": 185, "unit": "psi"}
